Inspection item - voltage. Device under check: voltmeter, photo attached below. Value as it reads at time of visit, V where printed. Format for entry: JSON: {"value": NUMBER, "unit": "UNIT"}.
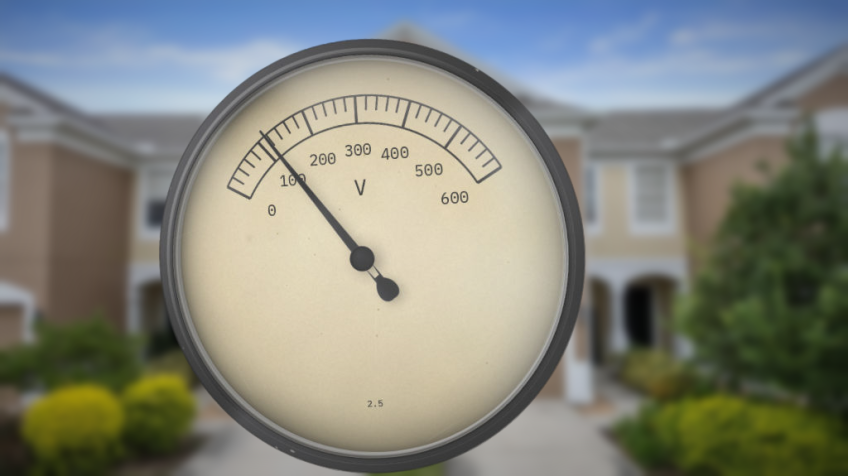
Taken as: {"value": 120, "unit": "V"}
